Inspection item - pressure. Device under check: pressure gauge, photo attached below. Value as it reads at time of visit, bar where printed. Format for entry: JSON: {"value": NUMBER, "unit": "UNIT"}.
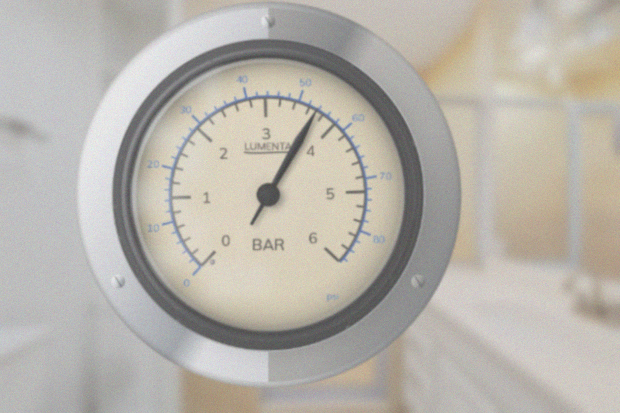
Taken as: {"value": 3.7, "unit": "bar"}
